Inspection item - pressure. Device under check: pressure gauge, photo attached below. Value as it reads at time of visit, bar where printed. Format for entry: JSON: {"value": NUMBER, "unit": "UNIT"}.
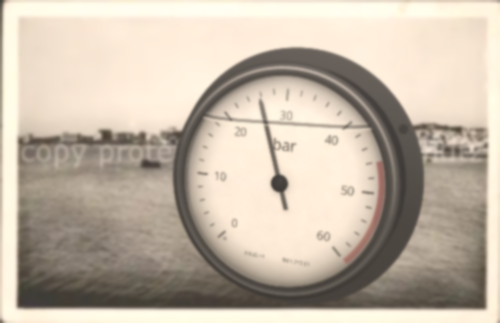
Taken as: {"value": 26, "unit": "bar"}
